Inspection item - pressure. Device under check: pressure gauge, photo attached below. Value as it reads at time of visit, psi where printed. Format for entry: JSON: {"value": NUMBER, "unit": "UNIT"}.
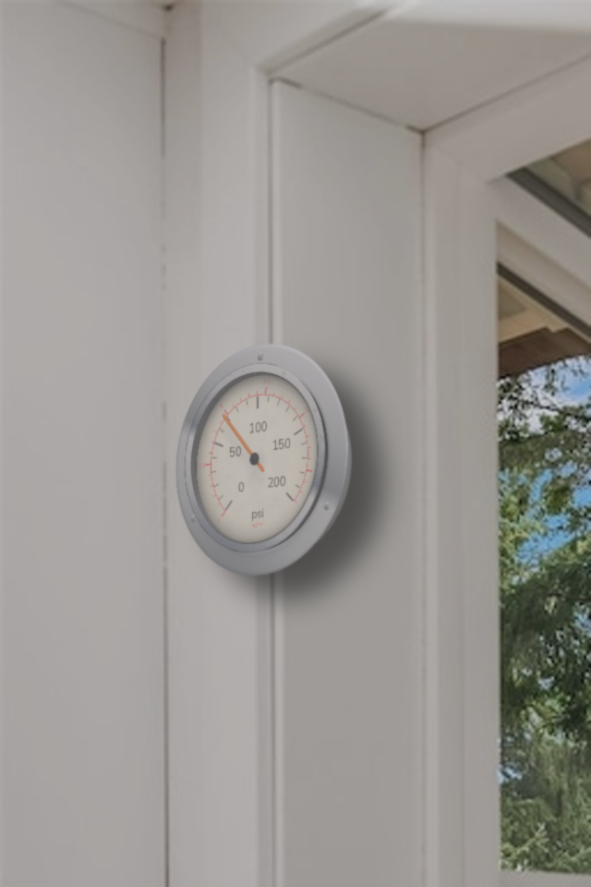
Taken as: {"value": 70, "unit": "psi"}
